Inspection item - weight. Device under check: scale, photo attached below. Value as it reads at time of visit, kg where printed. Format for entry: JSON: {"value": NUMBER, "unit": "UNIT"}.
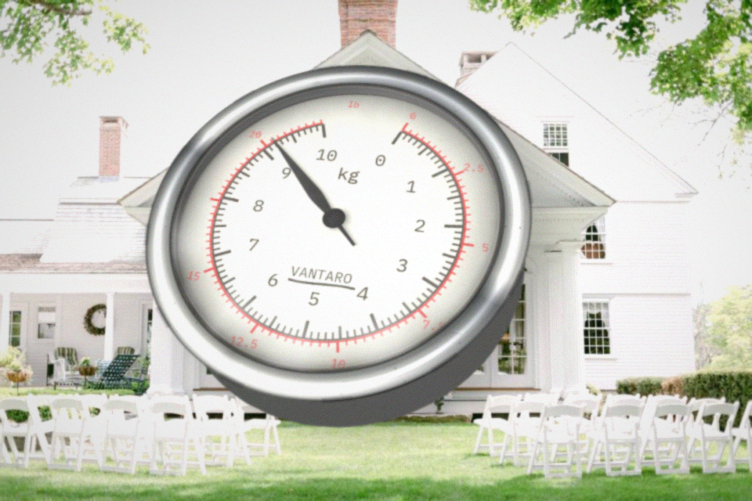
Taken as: {"value": 9.2, "unit": "kg"}
